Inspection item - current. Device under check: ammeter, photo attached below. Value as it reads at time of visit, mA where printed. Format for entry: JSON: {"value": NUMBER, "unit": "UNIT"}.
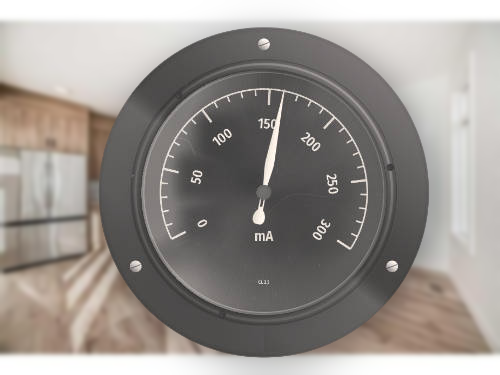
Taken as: {"value": 160, "unit": "mA"}
